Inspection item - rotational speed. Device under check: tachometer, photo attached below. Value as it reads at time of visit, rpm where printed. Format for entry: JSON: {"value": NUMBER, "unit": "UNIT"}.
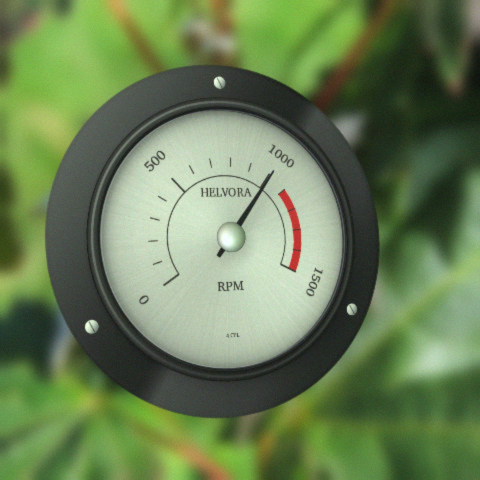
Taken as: {"value": 1000, "unit": "rpm"}
